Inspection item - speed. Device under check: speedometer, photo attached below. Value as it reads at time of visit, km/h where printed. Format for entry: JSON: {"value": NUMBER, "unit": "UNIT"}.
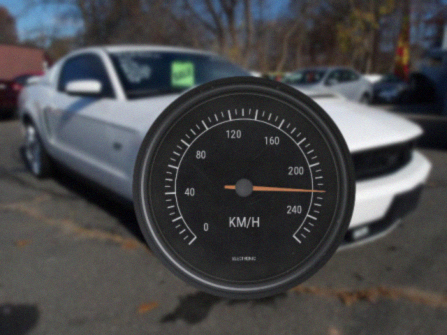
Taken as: {"value": 220, "unit": "km/h"}
